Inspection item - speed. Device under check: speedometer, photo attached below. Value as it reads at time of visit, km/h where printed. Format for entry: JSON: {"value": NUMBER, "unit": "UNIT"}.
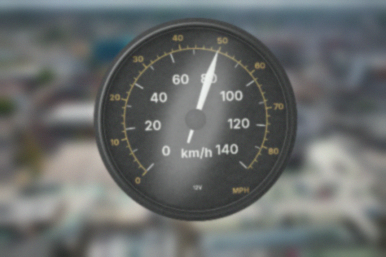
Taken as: {"value": 80, "unit": "km/h"}
